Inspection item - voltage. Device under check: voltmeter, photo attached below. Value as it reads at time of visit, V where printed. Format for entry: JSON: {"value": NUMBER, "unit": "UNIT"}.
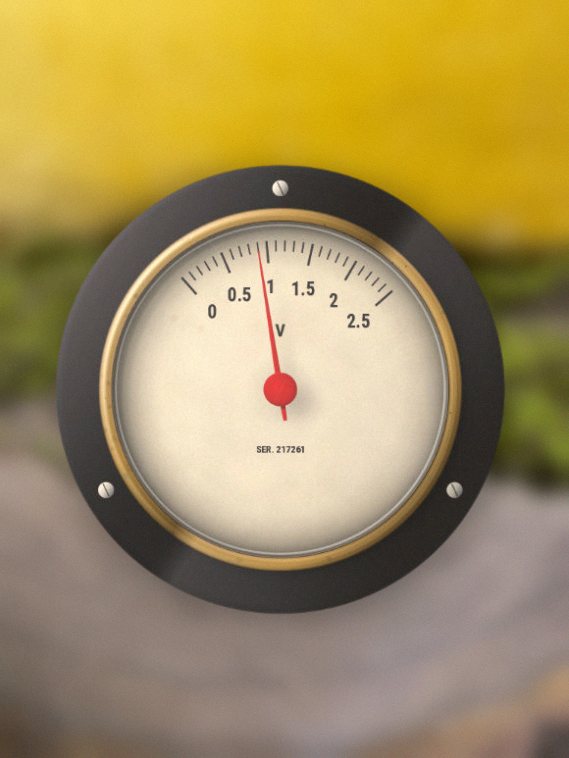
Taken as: {"value": 0.9, "unit": "V"}
